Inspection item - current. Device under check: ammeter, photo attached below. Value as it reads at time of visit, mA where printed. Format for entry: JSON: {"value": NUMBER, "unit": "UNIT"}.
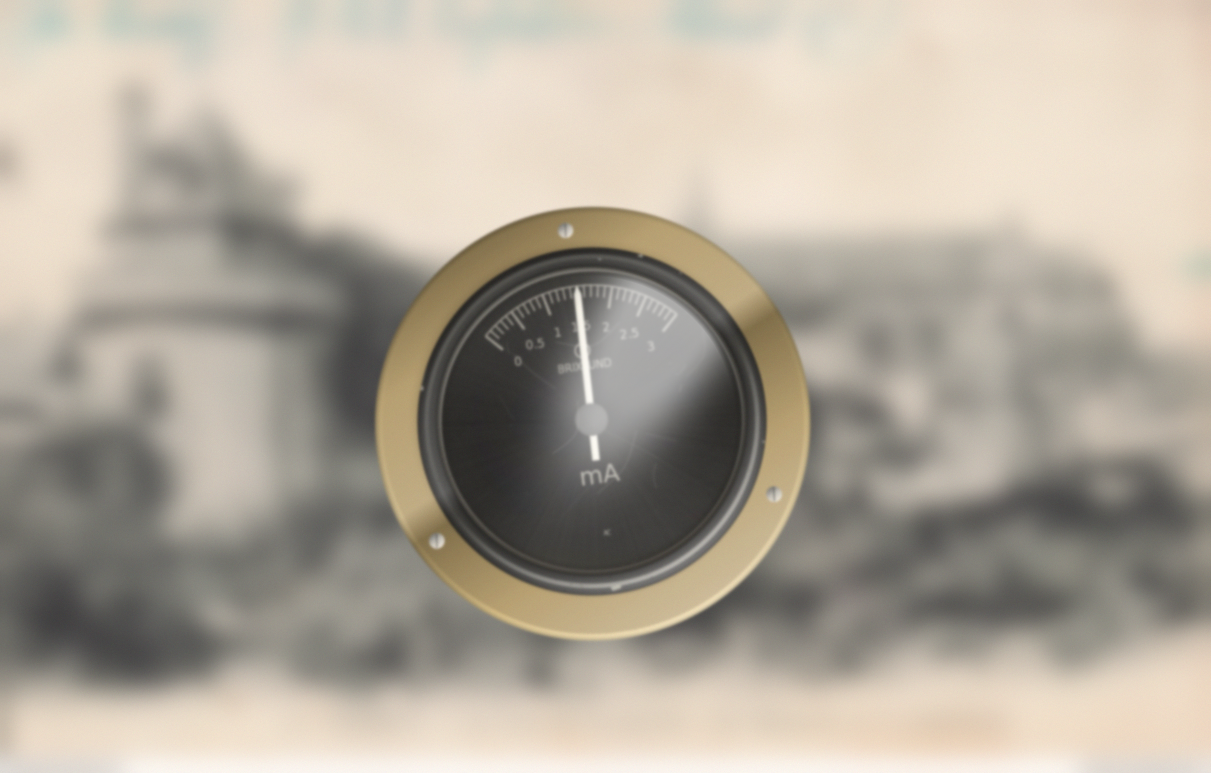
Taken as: {"value": 1.5, "unit": "mA"}
